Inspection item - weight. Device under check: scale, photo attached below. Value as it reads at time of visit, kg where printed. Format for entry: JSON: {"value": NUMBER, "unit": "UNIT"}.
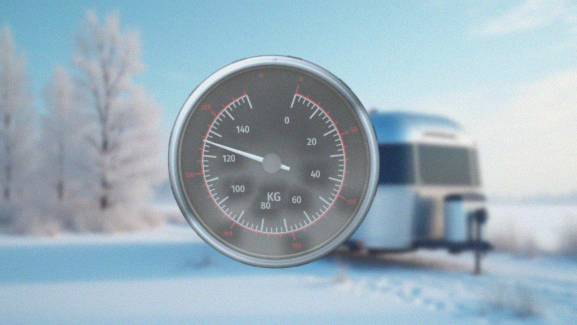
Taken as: {"value": 126, "unit": "kg"}
